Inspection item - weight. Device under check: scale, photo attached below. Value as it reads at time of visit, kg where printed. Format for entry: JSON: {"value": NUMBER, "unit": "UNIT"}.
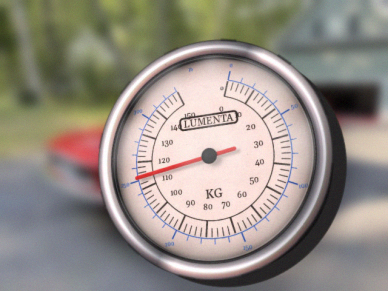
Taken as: {"value": 114, "unit": "kg"}
